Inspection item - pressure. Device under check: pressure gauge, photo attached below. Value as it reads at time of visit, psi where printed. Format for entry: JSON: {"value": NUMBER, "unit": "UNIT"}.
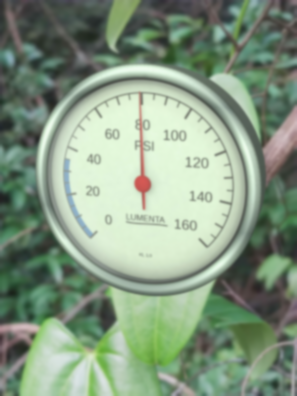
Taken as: {"value": 80, "unit": "psi"}
